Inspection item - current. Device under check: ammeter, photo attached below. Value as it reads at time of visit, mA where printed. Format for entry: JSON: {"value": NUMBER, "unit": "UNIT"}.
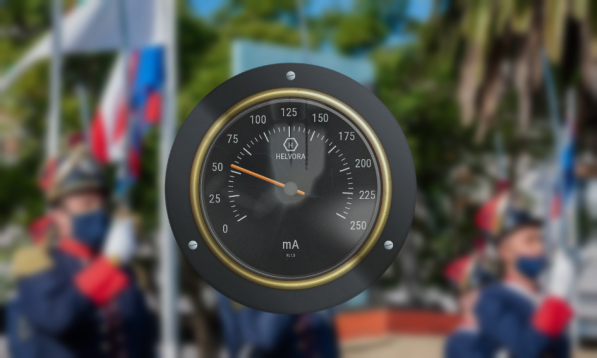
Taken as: {"value": 55, "unit": "mA"}
